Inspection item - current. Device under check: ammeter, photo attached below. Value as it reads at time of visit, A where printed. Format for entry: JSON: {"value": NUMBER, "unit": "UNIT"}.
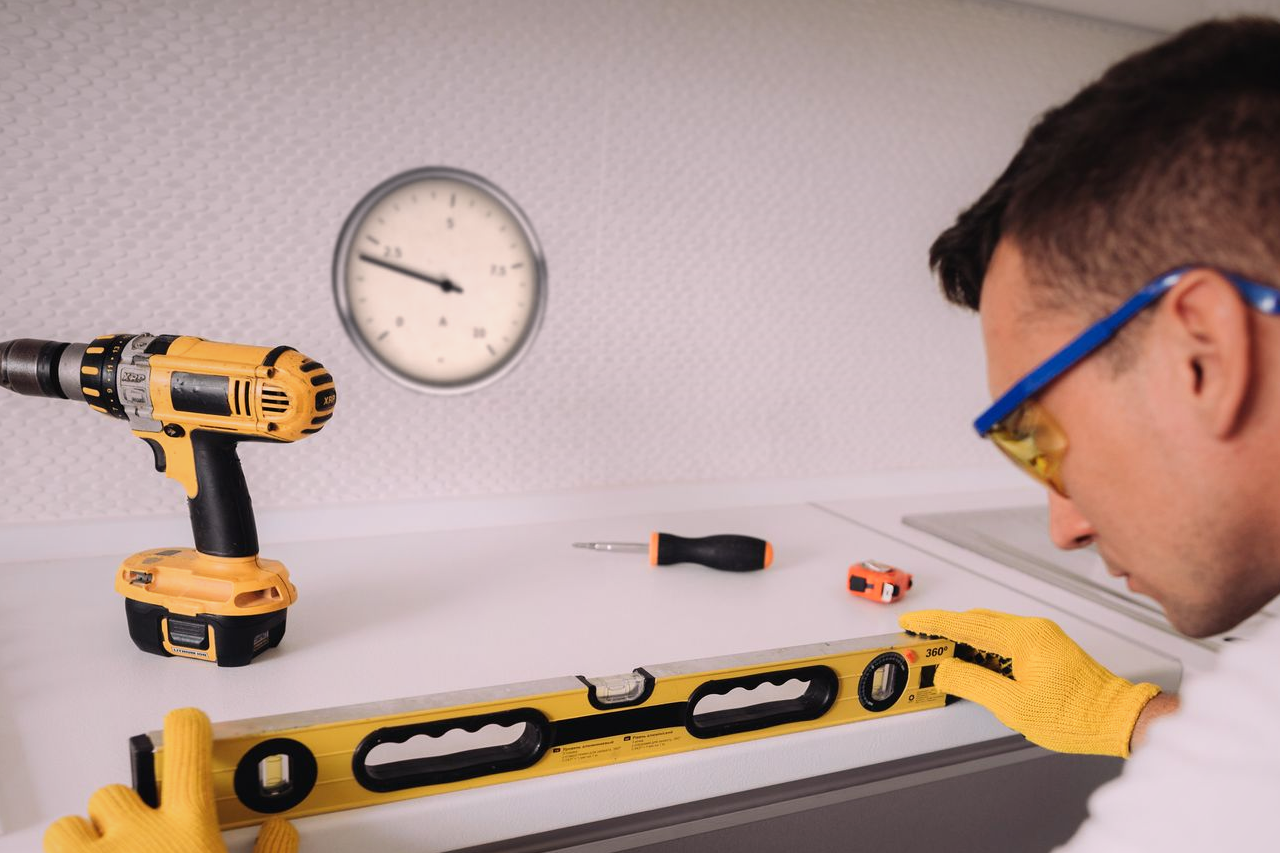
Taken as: {"value": 2, "unit": "A"}
